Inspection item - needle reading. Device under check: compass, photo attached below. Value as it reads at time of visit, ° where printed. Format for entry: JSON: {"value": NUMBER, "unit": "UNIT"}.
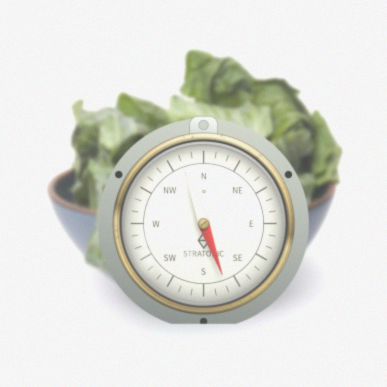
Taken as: {"value": 160, "unit": "°"}
